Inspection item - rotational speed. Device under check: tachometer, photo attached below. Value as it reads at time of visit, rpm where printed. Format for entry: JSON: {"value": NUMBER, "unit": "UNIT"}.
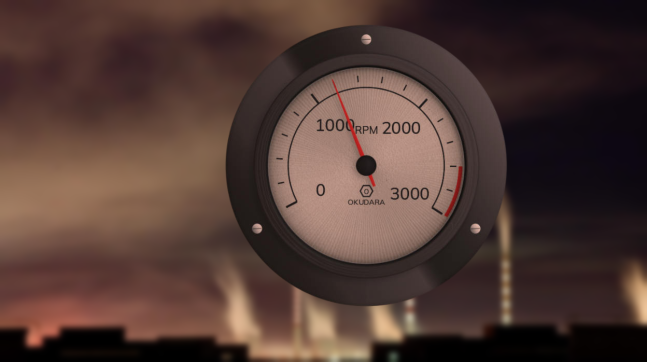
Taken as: {"value": 1200, "unit": "rpm"}
